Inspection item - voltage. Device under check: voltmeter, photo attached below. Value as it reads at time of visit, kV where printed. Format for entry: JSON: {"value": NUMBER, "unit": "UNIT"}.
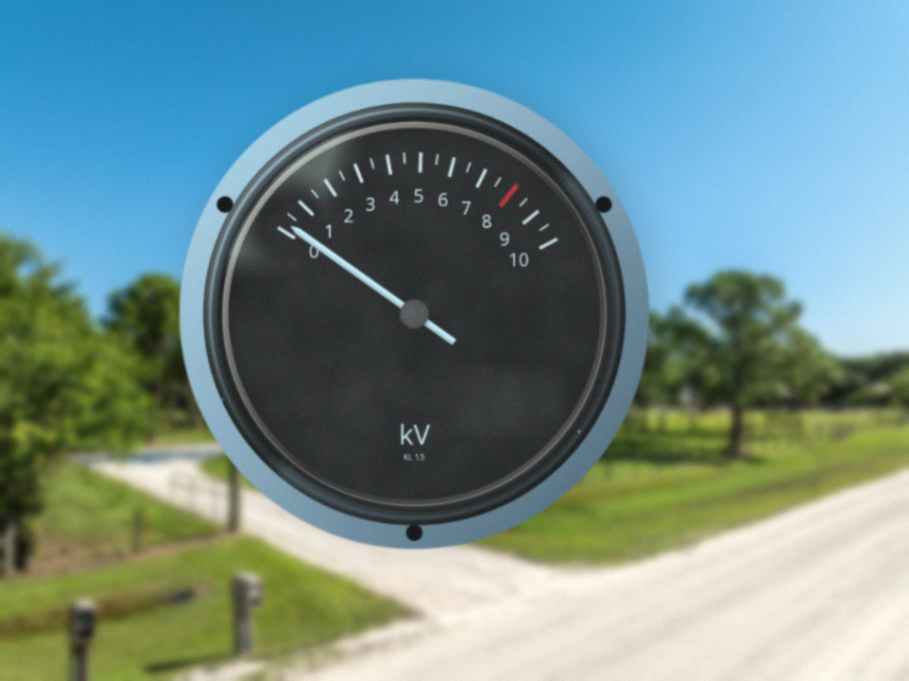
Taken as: {"value": 0.25, "unit": "kV"}
